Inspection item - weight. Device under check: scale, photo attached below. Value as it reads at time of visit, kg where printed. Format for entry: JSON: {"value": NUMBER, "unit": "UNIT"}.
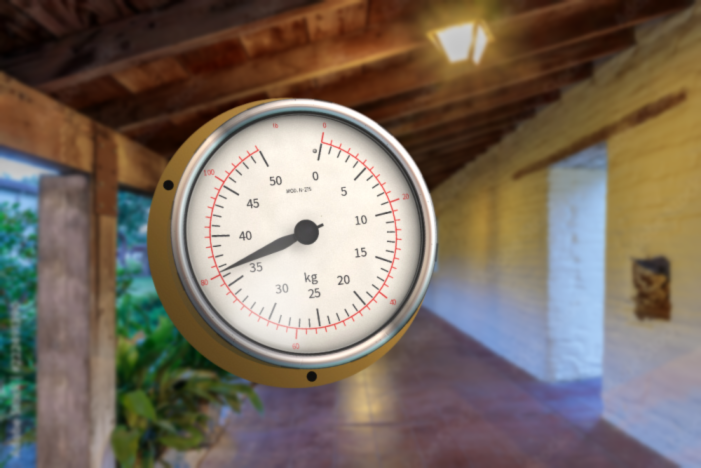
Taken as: {"value": 36.5, "unit": "kg"}
